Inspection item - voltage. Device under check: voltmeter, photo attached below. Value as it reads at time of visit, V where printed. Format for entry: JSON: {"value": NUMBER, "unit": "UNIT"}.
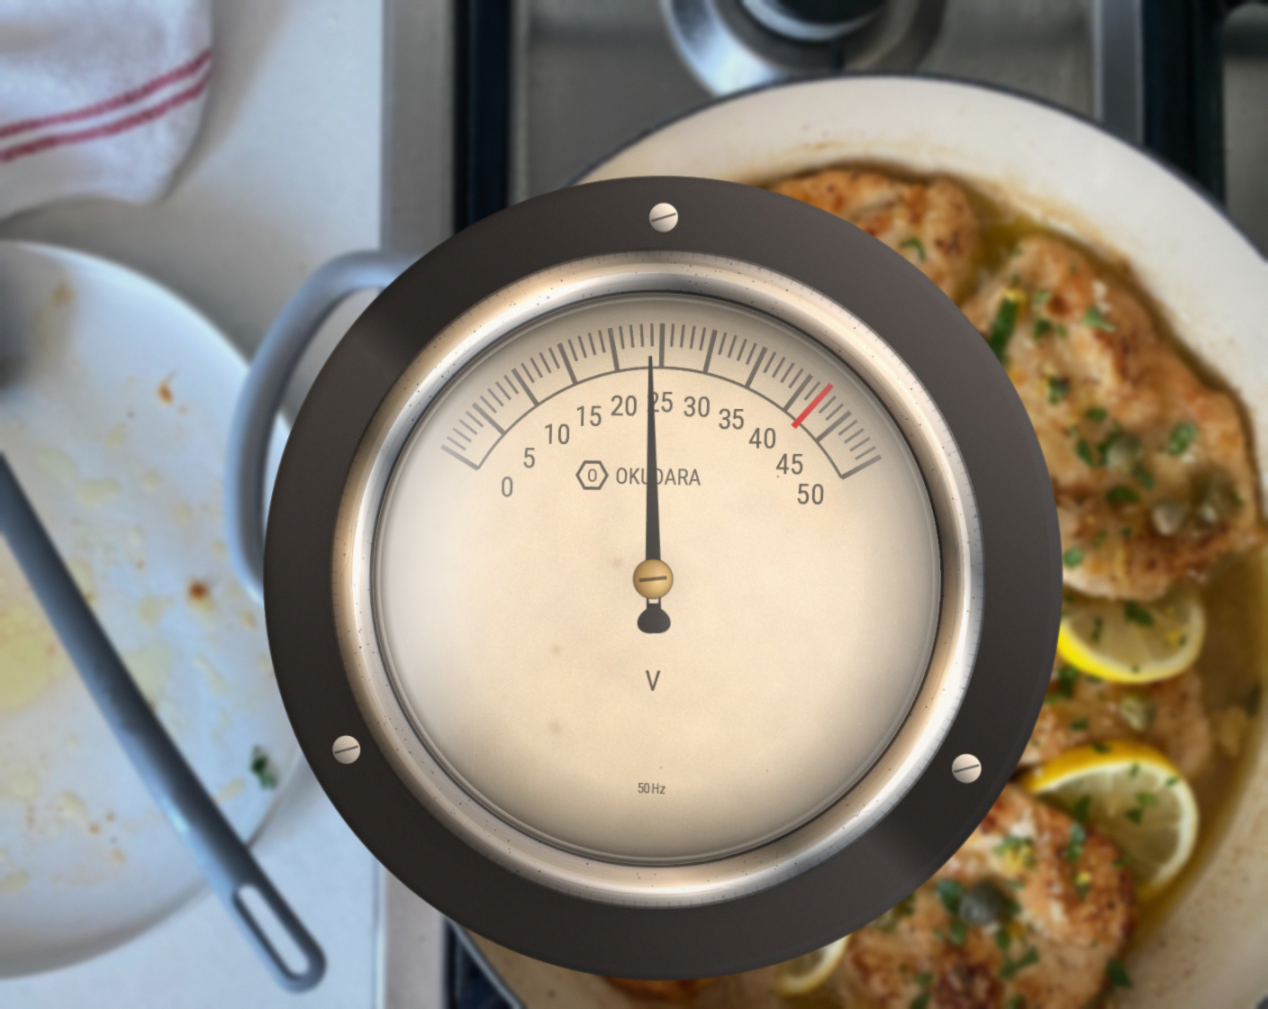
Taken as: {"value": 24, "unit": "V"}
